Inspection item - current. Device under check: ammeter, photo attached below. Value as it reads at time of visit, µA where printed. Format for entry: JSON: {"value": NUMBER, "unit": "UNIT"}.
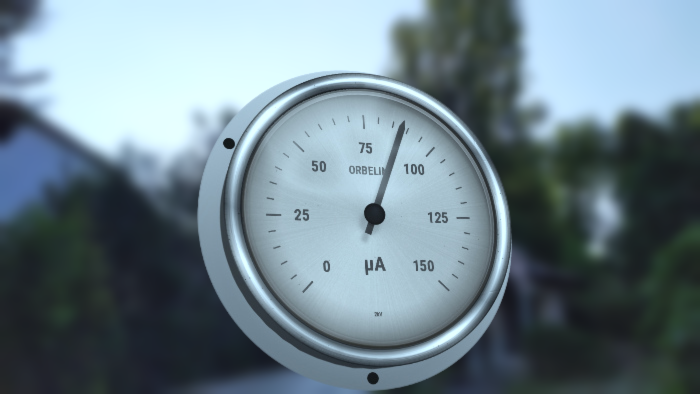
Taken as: {"value": 87.5, "unit": "µA"}
